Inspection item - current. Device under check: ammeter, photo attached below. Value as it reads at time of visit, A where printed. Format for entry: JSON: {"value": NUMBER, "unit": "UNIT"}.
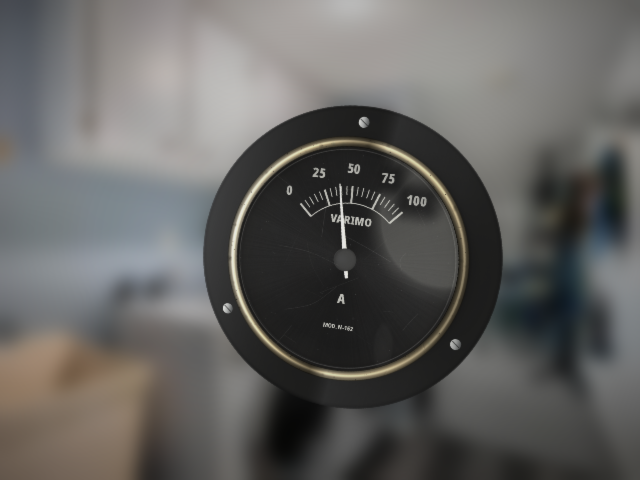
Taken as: {"value": 40, "unit": "A"}
